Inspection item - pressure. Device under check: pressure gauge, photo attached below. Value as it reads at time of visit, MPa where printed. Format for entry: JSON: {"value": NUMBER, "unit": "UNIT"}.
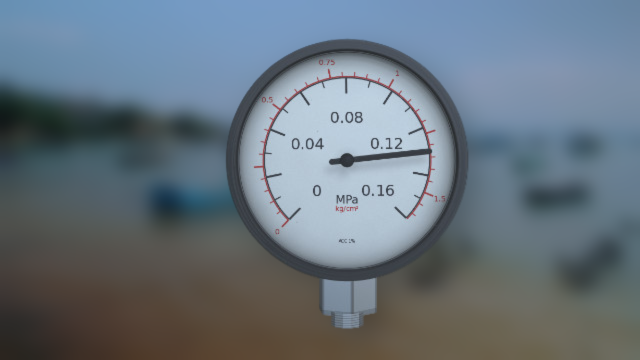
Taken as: {"value": 0.13, "unit": "MPa"}
